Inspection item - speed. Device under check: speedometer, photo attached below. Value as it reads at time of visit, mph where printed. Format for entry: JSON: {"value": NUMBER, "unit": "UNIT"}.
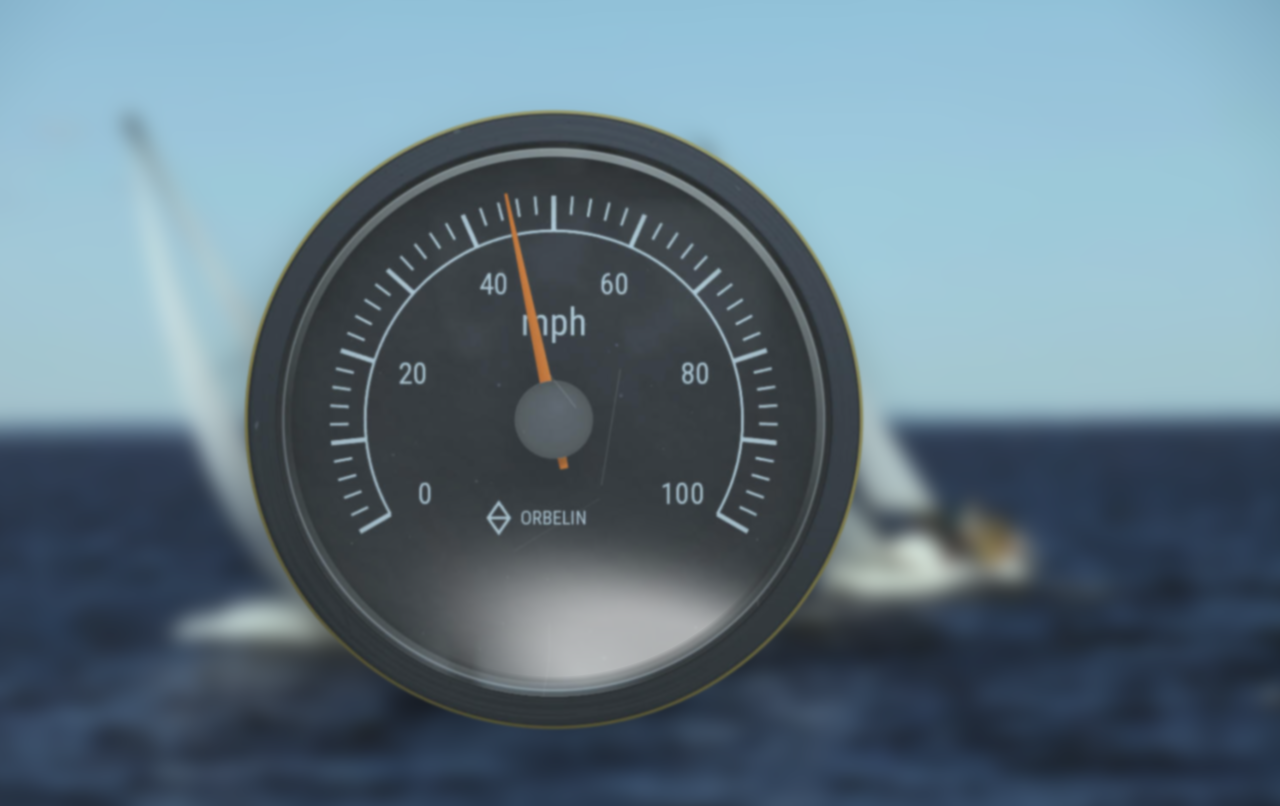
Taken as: {"value": 45, "unit": "mph"}
